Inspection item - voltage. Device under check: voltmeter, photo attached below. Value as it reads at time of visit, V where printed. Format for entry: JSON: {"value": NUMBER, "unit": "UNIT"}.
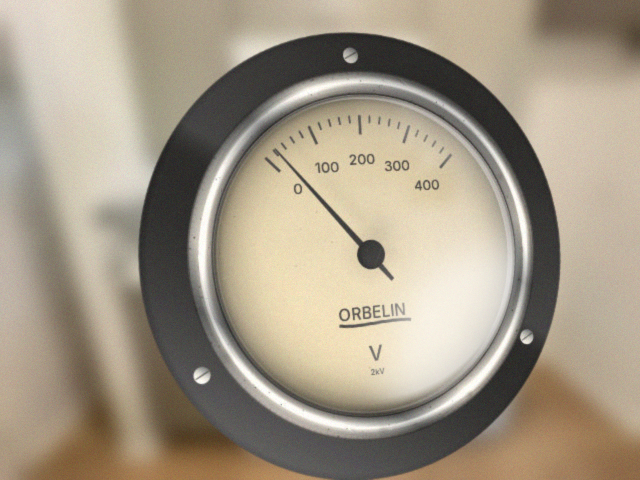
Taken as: {"value": 20, "unit": "V"}
